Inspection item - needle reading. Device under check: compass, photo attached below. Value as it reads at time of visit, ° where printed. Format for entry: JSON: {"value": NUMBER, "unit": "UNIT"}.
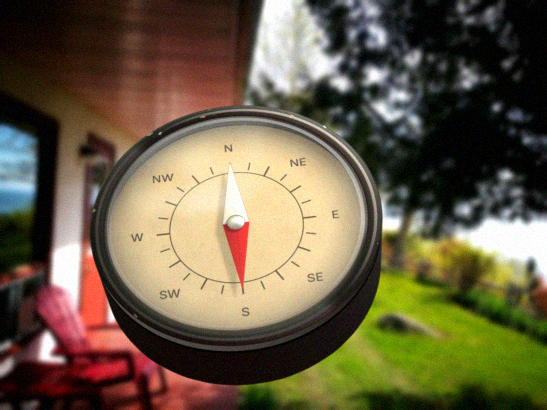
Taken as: {"value": 180, "unit": "°"}
